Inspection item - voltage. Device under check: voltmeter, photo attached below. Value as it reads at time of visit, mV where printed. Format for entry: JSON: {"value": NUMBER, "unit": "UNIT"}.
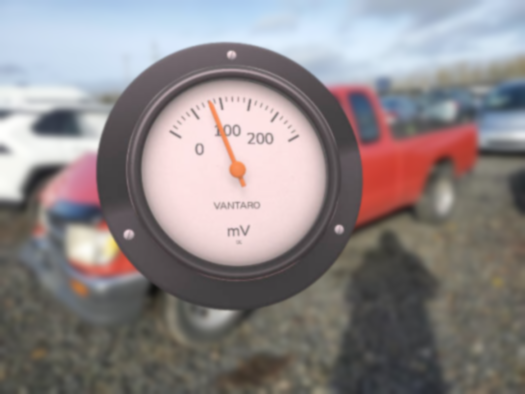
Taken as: {"value": 80, "unit": "mV"}
